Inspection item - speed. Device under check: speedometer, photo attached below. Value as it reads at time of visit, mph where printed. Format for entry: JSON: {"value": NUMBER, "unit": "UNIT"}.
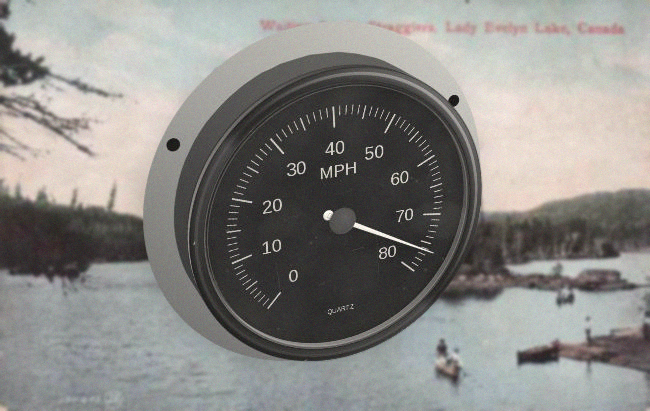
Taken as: {"value": 76, "unit": "mph"}
